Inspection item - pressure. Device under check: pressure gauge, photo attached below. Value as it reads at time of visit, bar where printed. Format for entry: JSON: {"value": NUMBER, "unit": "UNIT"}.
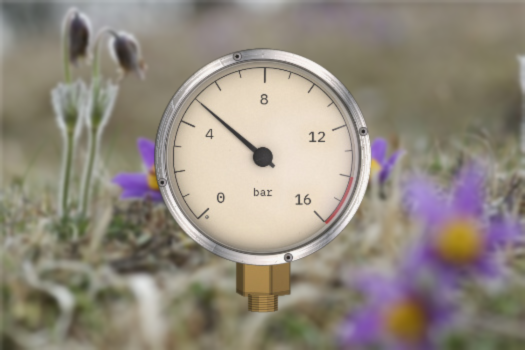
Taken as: {"value": 5, "unit": "bar"}
